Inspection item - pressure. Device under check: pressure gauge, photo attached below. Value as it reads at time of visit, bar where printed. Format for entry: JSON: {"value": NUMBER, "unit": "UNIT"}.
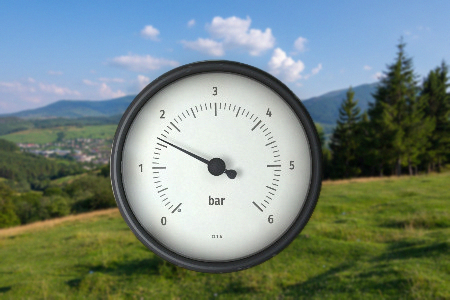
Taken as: {"value": 1.6, "unit": "bar"}
